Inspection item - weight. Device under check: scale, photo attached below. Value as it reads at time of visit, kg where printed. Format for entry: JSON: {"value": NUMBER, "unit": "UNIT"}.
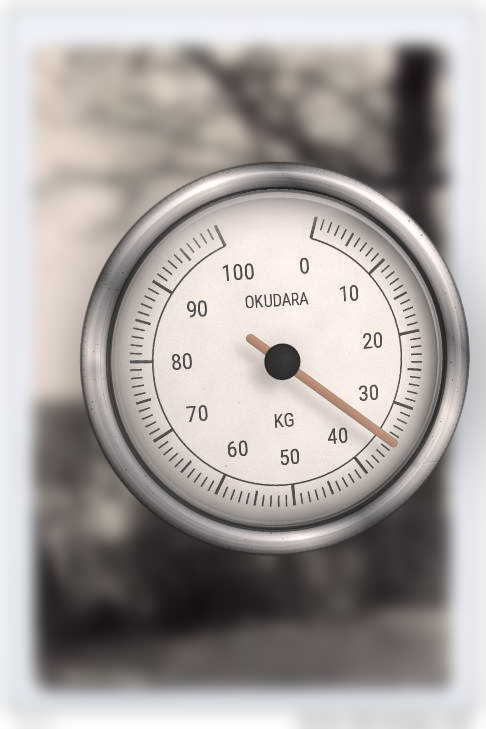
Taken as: {"value": 35, "unit": "kg"}
